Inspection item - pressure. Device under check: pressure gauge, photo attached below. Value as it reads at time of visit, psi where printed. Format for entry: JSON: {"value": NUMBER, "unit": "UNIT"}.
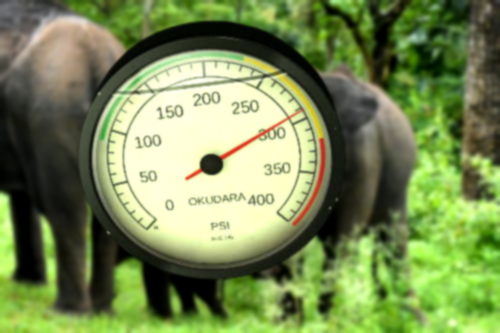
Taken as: {"value": 290, "unit": "psi"}
